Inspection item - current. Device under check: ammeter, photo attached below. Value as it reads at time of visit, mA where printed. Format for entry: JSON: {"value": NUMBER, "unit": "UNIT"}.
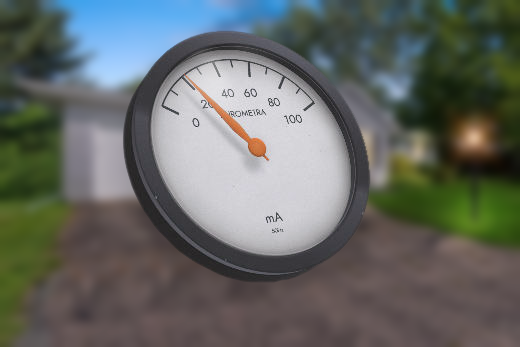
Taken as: {"value": 20, "unit": "mA"}
